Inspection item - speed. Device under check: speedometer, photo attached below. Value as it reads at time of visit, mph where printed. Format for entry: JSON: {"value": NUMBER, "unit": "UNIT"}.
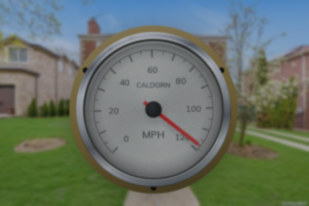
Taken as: {"value": 117.5, "unit": "mph"}
